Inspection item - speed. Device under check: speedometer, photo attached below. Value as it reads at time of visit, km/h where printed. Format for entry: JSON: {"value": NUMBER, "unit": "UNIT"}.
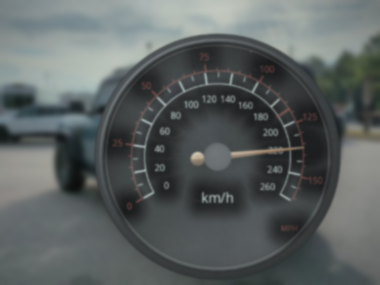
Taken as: {"value": 220, "unit": "km/h"}
